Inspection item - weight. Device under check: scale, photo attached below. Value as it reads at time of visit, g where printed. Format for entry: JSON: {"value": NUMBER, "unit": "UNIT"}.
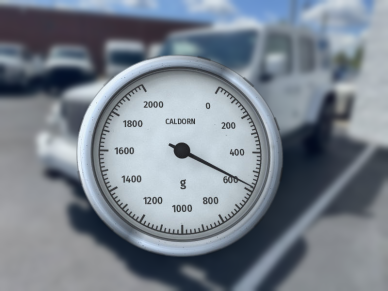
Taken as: {"value": 580, "unit": "g"}
